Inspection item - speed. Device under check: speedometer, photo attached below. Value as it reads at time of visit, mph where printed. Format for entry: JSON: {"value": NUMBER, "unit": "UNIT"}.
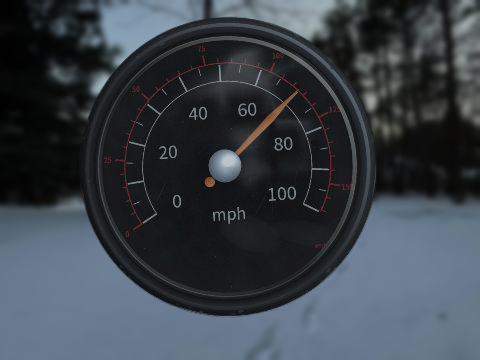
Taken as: {"value": 70, "unit": "mph"}
